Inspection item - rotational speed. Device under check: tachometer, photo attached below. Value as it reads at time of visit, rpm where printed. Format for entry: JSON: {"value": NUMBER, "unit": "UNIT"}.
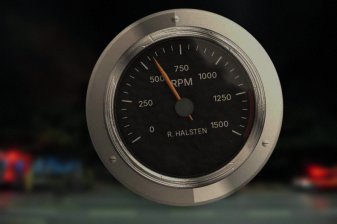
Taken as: {"value": 575, "unit": "rpm"}
